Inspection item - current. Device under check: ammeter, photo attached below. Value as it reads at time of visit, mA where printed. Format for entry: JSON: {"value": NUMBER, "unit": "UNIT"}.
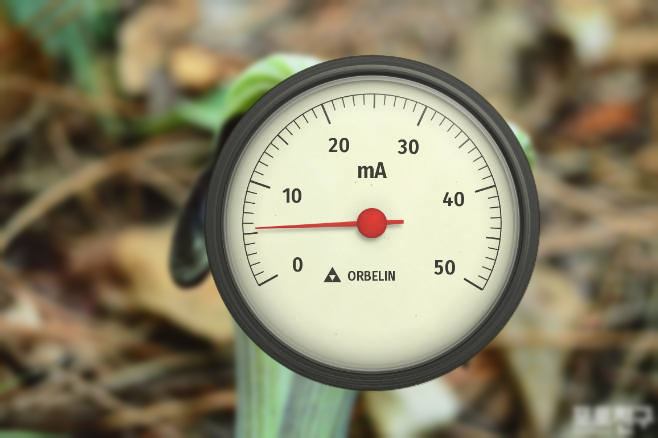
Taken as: {"value": 5.5, "unit": "mA"}
